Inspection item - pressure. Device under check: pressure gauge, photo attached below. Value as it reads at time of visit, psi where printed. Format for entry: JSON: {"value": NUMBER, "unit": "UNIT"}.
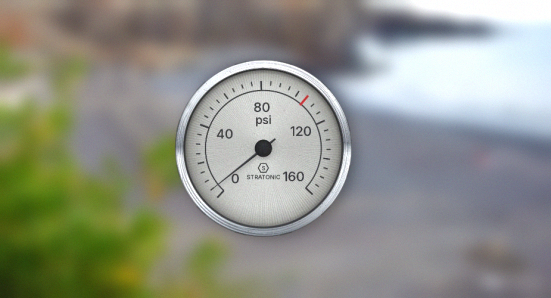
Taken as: {"value": 5, "unit": "psi"}
